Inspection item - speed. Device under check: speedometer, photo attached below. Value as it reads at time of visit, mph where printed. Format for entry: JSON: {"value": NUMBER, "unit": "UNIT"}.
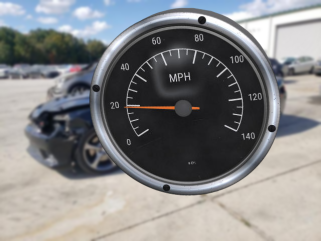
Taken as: {"value": 20, "unit": "mph"}
